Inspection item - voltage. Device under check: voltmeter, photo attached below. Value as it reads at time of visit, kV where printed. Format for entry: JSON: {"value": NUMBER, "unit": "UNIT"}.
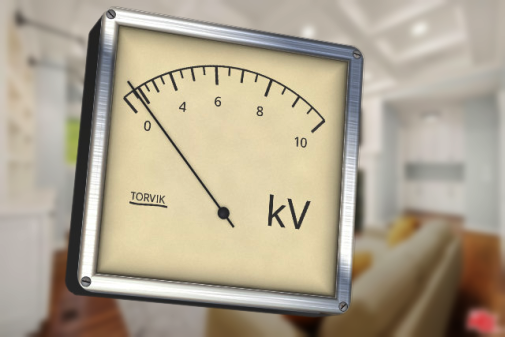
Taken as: {"value": 1.5, "unit": "kV"}
